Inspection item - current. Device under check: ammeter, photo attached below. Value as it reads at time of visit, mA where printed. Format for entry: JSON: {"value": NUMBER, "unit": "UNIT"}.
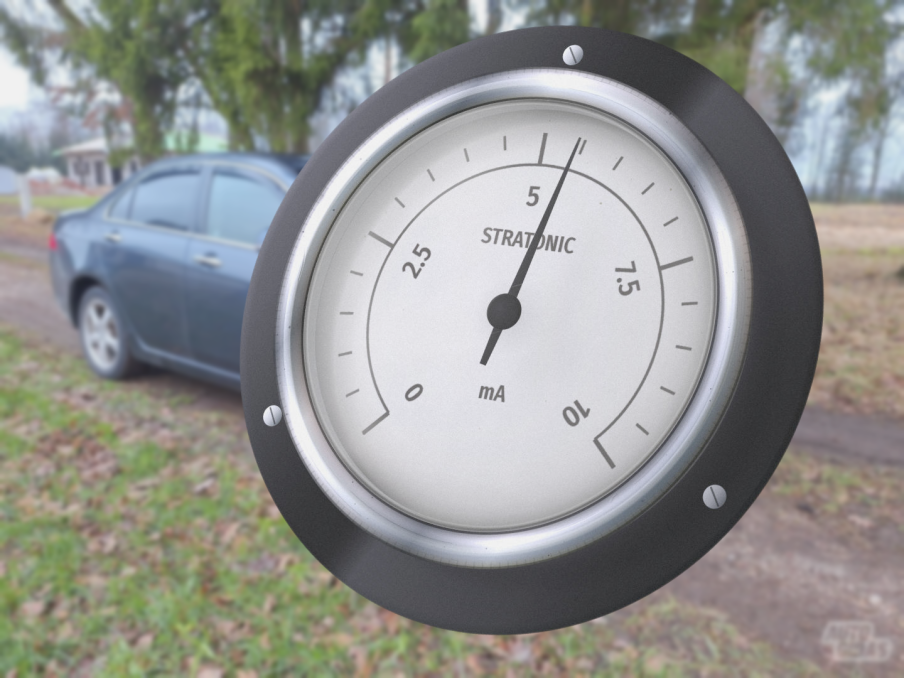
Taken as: {"value": 5.5, "unit": "mA"}
